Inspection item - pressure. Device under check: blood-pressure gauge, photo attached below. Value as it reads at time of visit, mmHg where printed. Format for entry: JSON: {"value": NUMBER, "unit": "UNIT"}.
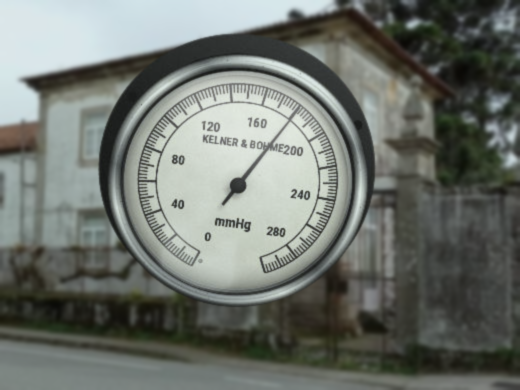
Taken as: {"value": 180, "unit": "mmHg"}
